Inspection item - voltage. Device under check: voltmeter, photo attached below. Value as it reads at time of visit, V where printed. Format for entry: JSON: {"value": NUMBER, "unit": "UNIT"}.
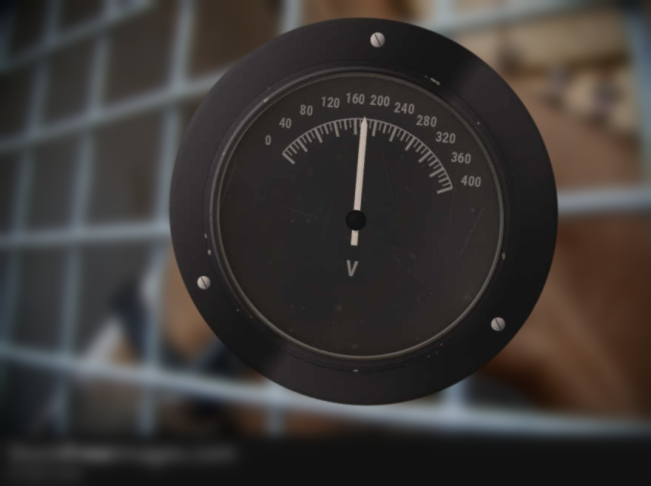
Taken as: {"value": 180, "unit": "V"}
